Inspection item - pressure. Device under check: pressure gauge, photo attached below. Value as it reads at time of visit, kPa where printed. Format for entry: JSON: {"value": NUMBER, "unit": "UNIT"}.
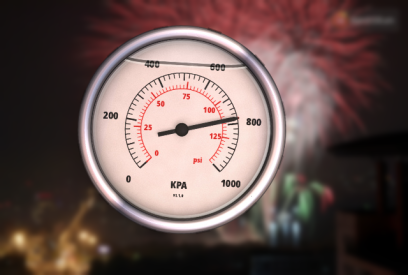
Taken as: {"value": 780, "unit": "kPa"}
